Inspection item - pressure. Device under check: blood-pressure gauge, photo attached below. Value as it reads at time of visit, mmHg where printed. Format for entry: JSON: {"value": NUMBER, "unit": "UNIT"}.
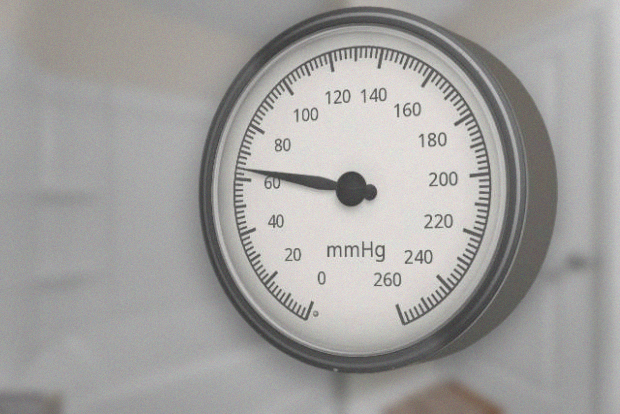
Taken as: {"value": 64, "unit": "mmHg"}
